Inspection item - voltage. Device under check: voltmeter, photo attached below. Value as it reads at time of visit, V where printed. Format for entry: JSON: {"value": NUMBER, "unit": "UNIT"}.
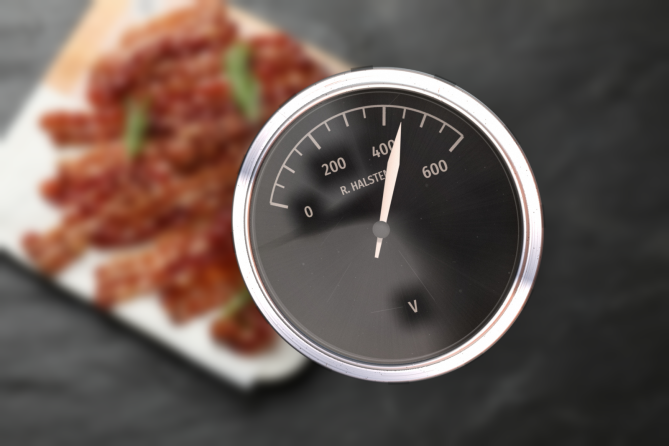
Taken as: {"value": 450, "unit": "V"}
